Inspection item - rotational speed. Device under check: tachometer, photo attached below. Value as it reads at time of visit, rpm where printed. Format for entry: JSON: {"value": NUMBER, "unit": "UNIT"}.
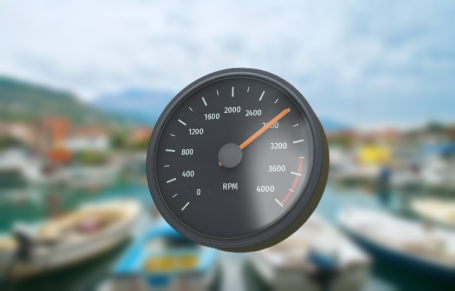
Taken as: {"value": 2800, "unit": "rpm"}
